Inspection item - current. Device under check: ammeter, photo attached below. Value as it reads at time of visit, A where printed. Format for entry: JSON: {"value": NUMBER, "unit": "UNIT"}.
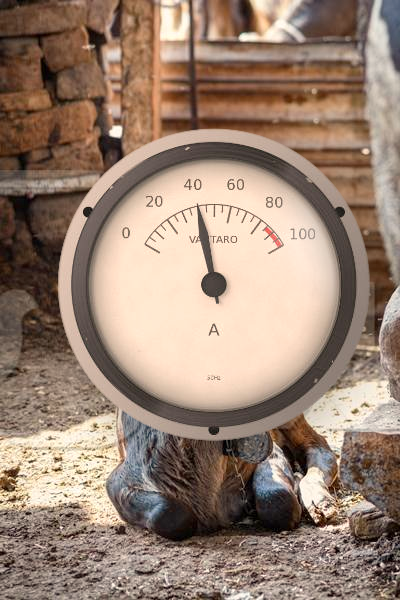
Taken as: {"value": 40, "unit": "A"}
